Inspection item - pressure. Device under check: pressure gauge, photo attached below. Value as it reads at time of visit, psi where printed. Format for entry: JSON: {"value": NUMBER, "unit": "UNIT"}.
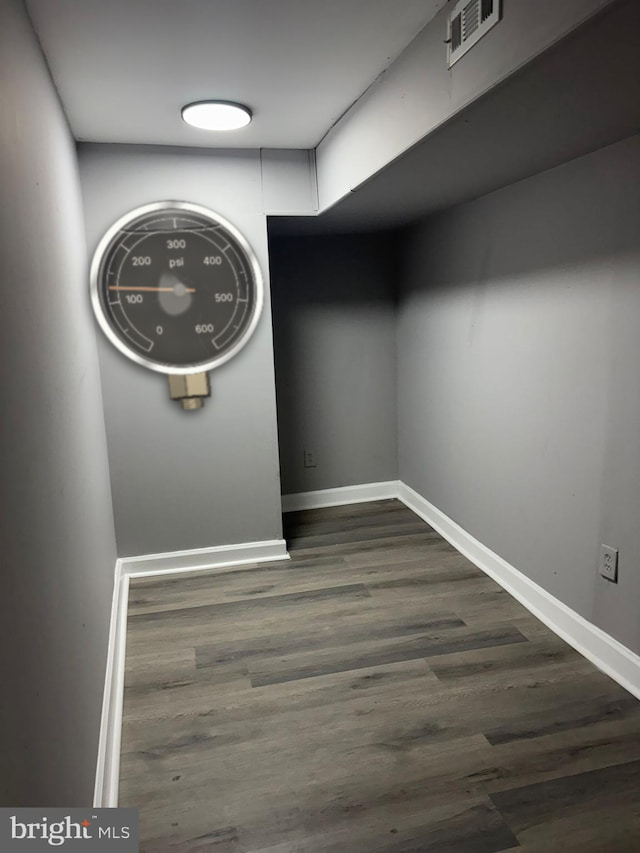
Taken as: {"value": 125, "unit": "psi"}
